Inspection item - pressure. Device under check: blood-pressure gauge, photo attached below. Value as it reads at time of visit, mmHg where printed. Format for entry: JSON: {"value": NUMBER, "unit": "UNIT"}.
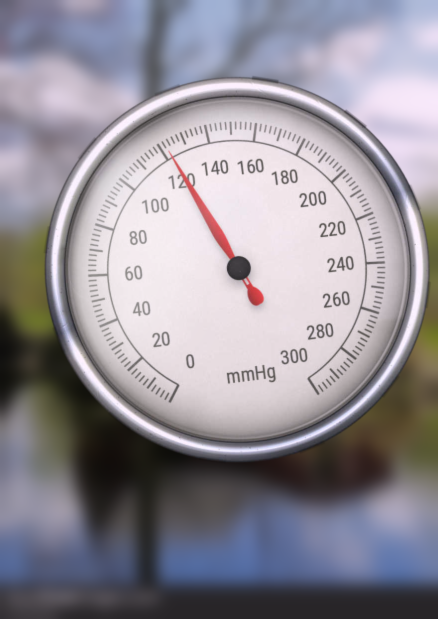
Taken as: {"value": 122, "unit": "mmHg"}
